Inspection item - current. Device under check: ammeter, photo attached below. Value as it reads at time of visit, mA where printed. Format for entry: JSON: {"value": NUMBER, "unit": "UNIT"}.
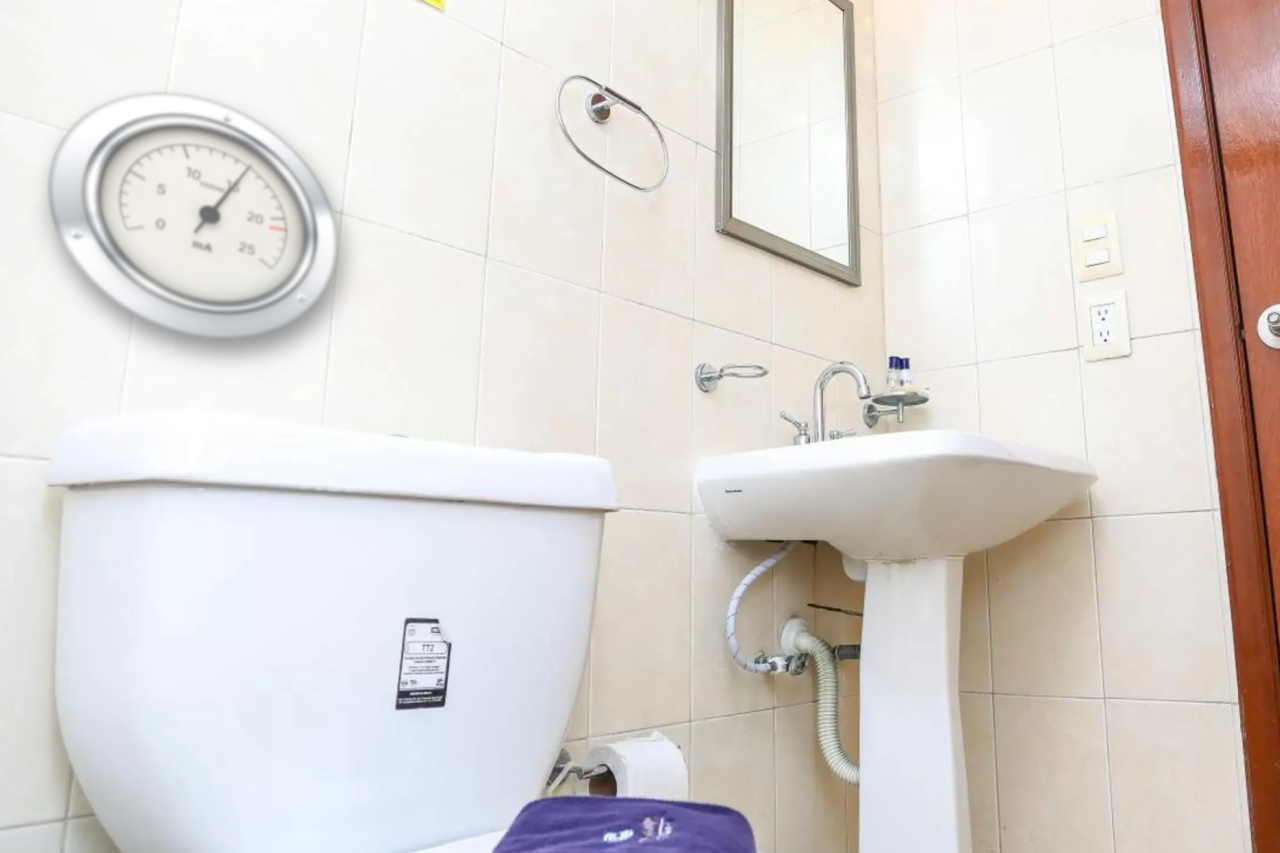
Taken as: {"value": 15, "unit": "mA"}
